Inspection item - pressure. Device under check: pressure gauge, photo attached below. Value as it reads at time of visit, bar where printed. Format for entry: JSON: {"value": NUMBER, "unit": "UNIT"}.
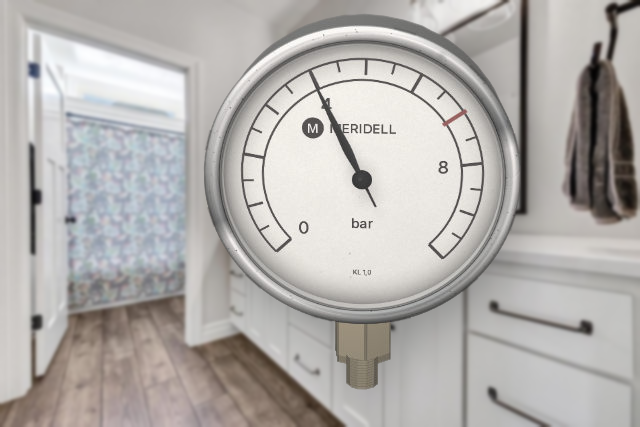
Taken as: {"value": 4, "unit": "bar"}
